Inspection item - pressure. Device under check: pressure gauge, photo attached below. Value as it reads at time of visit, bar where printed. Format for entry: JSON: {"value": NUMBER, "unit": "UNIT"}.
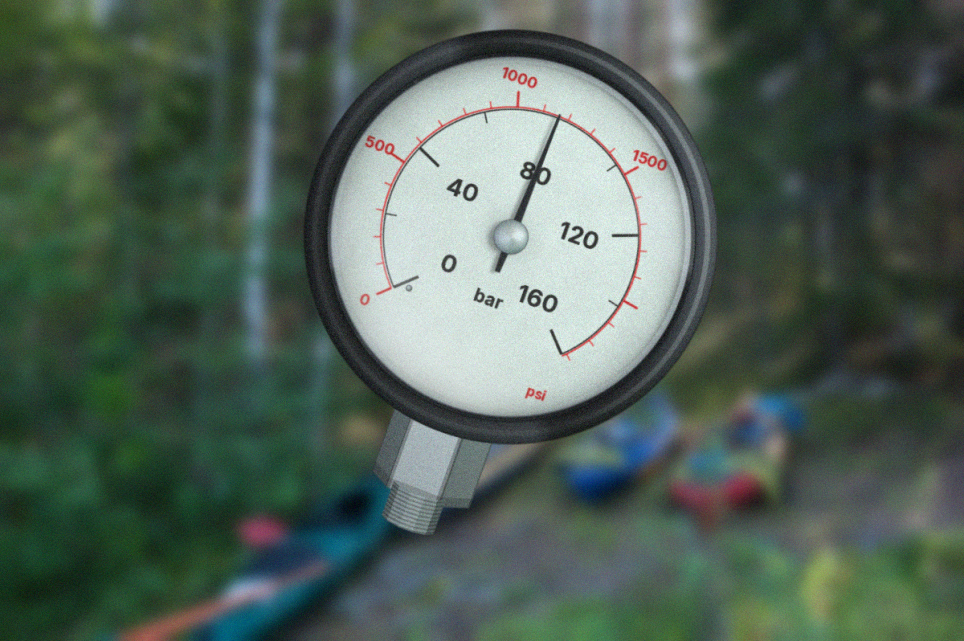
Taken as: {"value": 80, "unit": "bar"}
